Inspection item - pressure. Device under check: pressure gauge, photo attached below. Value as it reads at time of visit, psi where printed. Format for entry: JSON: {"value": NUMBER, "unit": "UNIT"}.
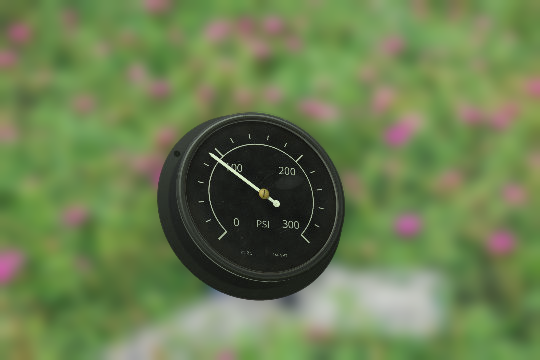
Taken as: {"value": 90, "unit": "psi"}
